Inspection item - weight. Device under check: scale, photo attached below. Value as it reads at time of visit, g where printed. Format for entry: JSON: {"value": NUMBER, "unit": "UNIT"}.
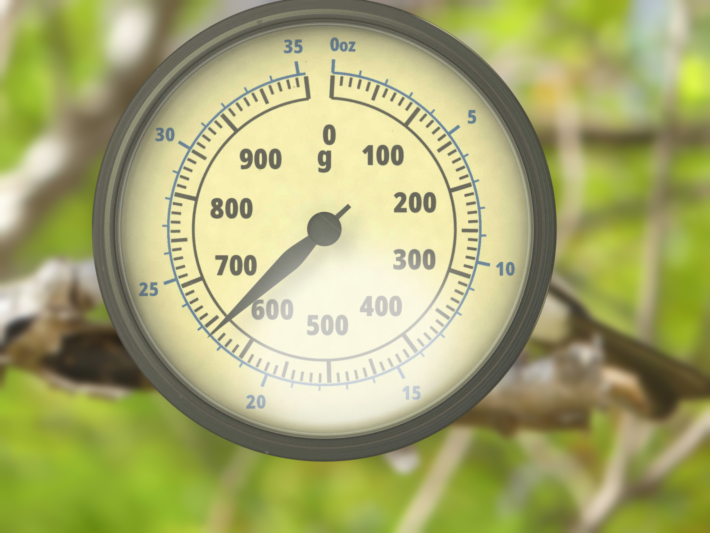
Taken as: {"value": 640, "unit": "g"}
